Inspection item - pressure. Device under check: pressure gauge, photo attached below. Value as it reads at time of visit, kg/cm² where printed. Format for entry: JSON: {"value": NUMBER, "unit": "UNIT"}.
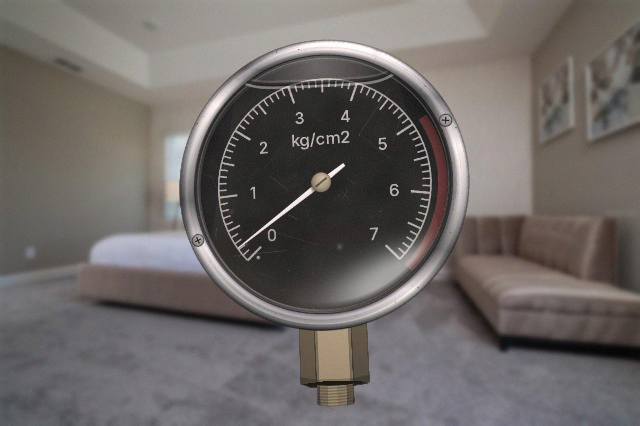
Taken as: {"value": 0.2, "unit": "kg/cm²"}
